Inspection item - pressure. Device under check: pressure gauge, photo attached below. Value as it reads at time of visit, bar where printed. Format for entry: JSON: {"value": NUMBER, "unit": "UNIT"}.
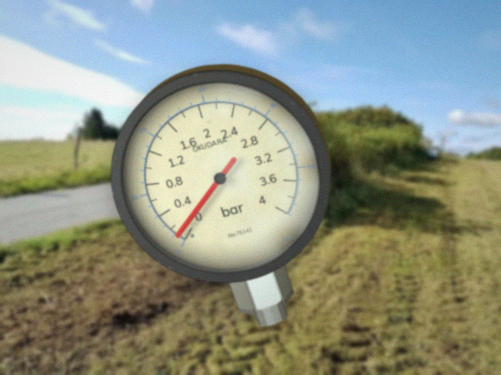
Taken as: {"value": 0.1, "unit": "bar"}
